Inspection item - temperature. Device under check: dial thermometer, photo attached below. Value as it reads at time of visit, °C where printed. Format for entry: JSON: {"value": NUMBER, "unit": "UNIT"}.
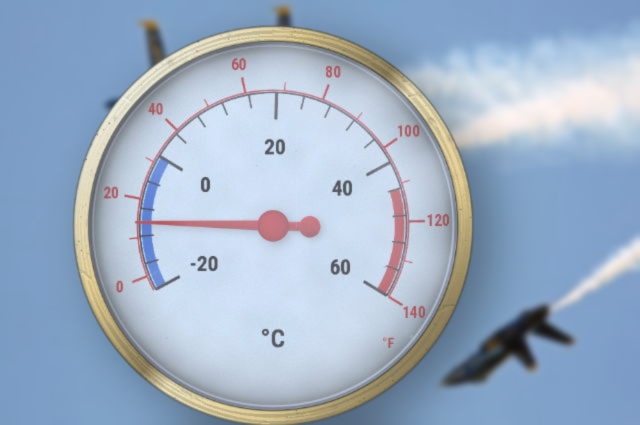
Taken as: {"value": -10, "unit": "°C"}
